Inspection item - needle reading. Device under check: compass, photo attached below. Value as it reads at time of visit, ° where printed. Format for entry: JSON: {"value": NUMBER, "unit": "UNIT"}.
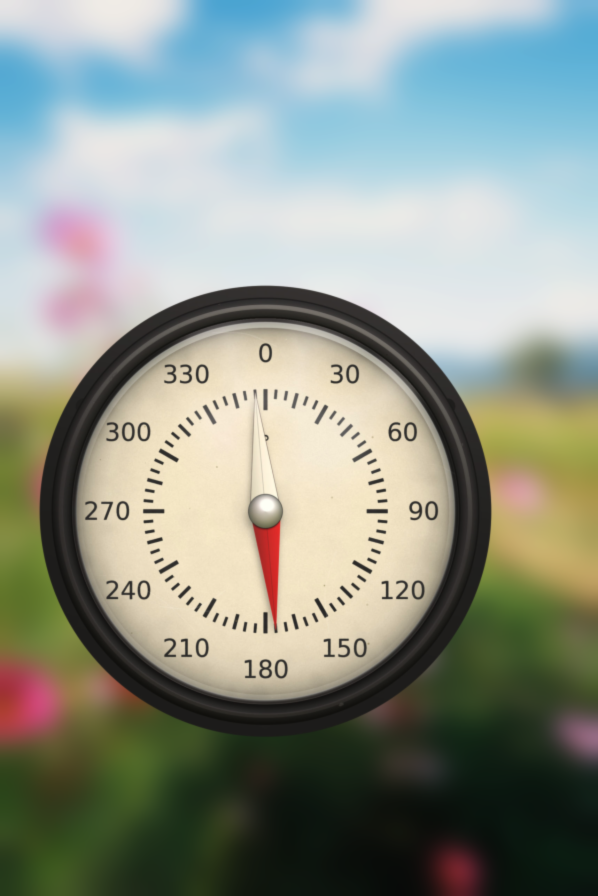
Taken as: {"value": 175, "unit": "°"}
